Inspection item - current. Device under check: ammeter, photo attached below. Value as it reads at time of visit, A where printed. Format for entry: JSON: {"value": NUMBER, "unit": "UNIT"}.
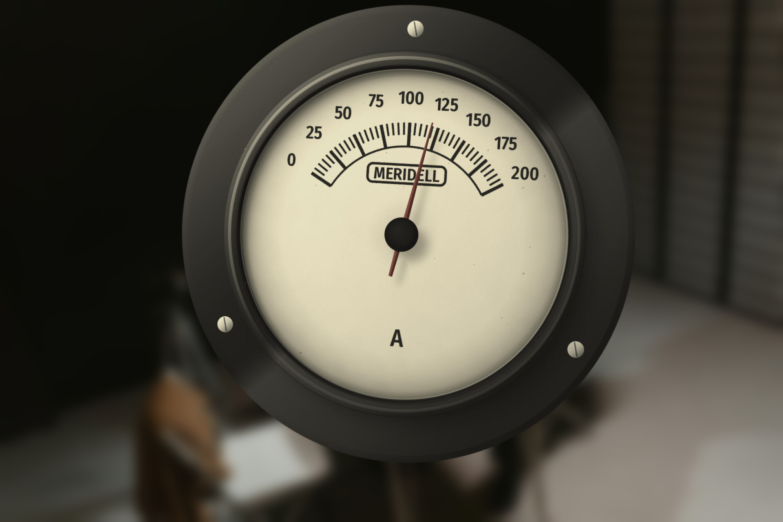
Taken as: {"value": 120, "unit": "A"}
